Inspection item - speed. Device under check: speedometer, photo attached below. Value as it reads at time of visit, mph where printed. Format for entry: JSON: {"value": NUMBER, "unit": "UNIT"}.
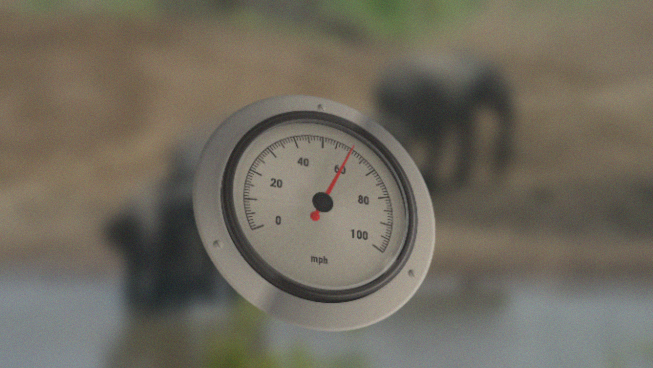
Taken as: {"value": 60, "unit": "mph"}
